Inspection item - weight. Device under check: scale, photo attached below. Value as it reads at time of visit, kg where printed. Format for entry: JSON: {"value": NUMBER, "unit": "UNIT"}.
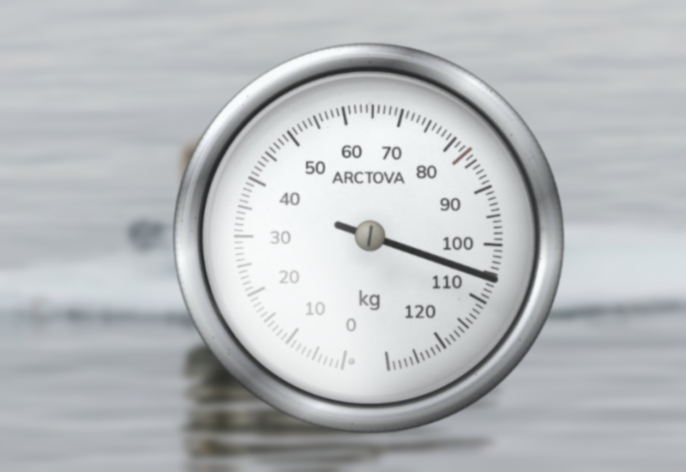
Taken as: {"value": 106, "unit": "kg"}
